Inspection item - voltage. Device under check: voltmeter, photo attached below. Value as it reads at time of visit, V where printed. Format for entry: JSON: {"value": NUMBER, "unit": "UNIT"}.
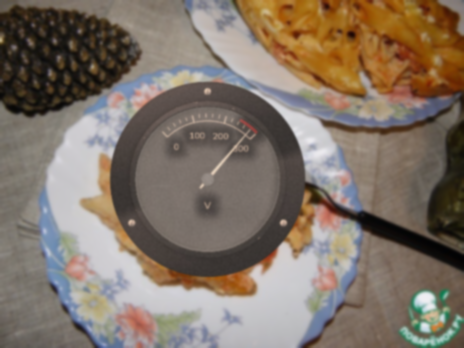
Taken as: {"value": 280, "unit": "V"}
